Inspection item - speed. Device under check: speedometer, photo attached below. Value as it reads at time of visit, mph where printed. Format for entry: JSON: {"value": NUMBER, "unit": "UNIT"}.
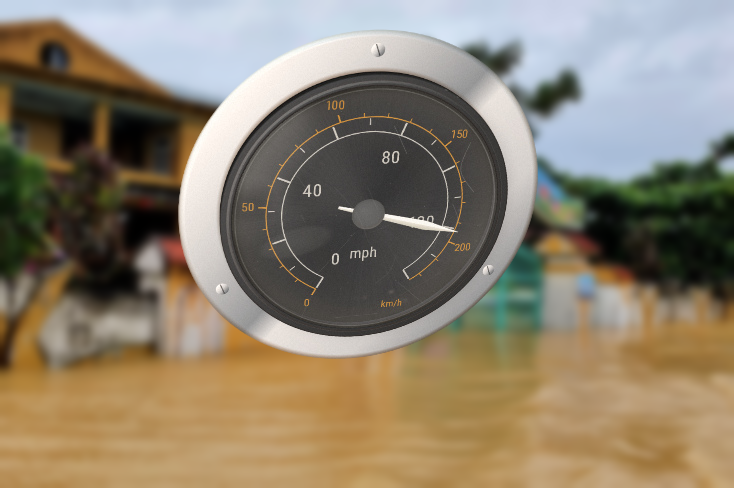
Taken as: {"value": 120, "unit": "mph"}
